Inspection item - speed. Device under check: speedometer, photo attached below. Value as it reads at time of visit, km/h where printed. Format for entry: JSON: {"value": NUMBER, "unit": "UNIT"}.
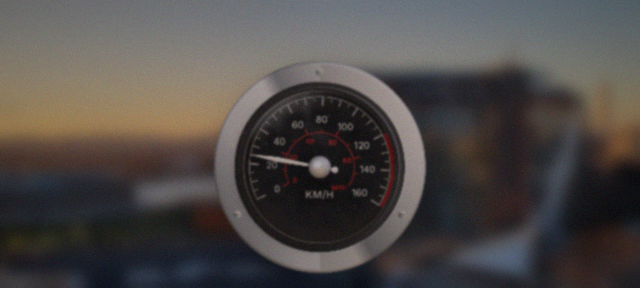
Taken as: {"value": 25, "unit": "km/h"}
